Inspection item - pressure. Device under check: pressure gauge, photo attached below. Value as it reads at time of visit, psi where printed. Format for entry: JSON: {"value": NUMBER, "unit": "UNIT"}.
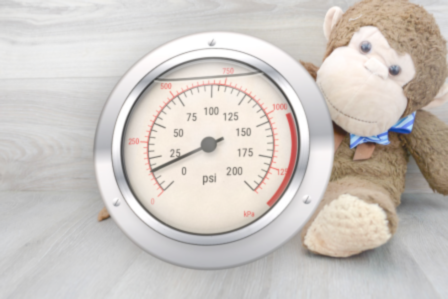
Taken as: {"value": 15, "unit": "psi"}
